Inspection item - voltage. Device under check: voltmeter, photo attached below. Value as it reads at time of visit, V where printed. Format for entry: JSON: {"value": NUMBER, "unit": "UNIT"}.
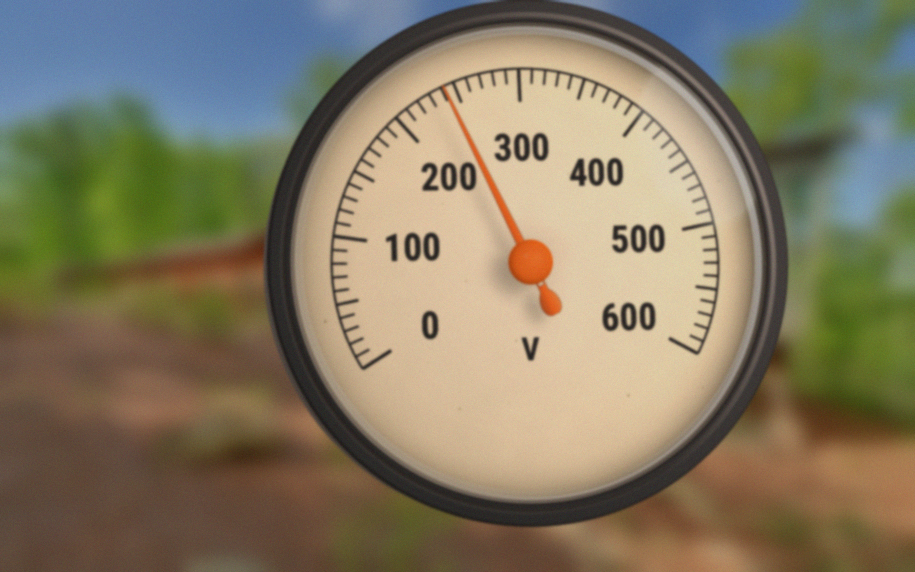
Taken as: {"value": 240, "unit": "V"}
